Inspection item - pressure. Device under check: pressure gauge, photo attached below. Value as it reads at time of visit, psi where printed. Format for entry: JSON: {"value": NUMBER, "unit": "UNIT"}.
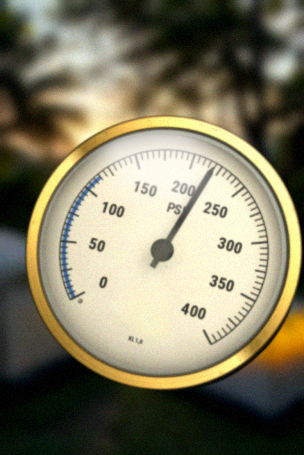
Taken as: {"value": 220, "unit": "psi"}
